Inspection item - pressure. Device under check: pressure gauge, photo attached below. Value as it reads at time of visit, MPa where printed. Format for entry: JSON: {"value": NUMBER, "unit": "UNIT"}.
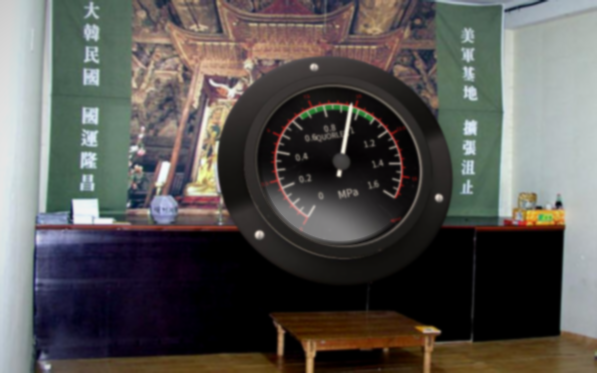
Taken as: {"value": 0.95, "unit": "MPa"}
